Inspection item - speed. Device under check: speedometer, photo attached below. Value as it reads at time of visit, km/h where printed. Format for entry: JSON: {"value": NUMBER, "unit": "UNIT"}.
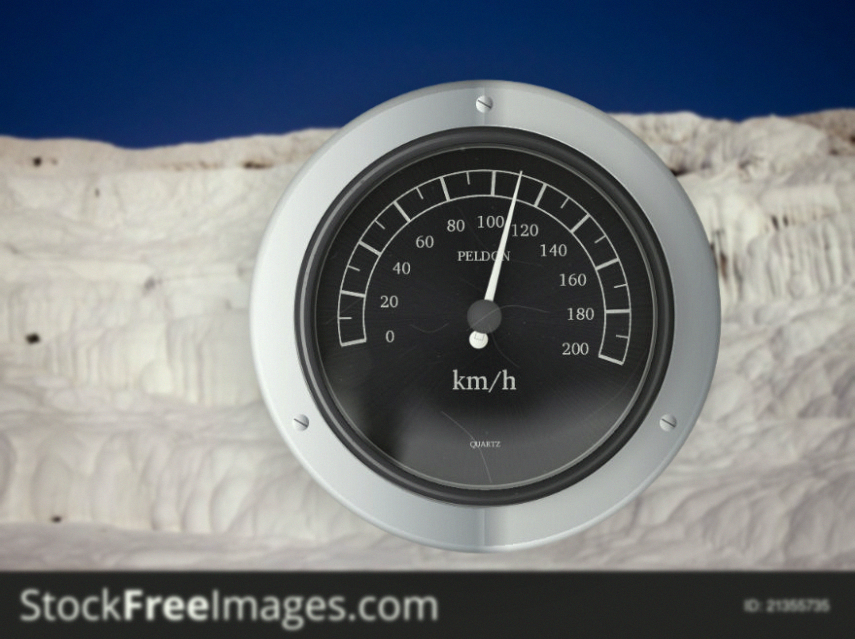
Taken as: {"value": 110, "unit": "km/h"}
